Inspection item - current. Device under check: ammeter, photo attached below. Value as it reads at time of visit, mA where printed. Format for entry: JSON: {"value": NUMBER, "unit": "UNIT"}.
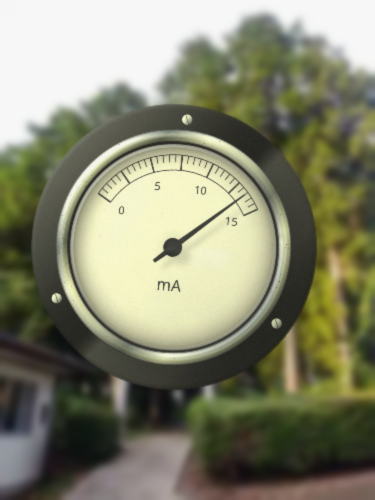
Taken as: {"value": 13.5, "unit": "mA"}
